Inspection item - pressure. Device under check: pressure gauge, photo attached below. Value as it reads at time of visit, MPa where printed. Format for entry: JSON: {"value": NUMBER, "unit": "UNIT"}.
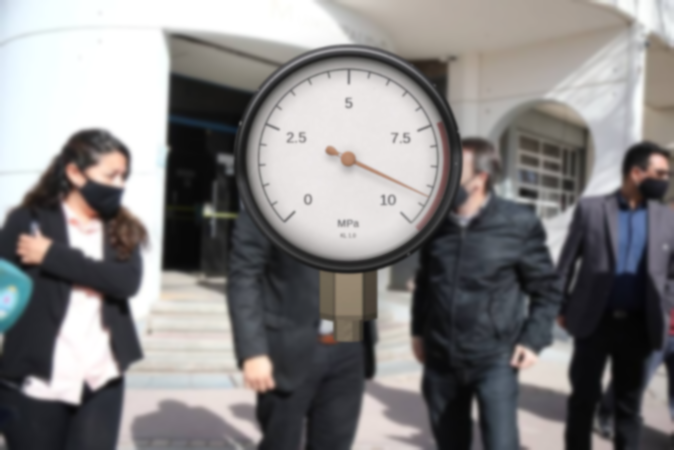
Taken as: {"value": 9.25, "unit": "MPa"}
